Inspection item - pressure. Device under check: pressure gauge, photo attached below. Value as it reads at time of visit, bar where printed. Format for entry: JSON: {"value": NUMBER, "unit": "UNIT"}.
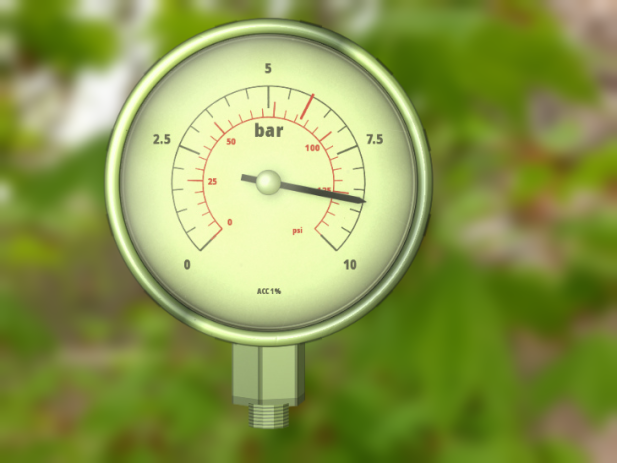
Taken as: {"value": 8.75, "unit": "bar"}
